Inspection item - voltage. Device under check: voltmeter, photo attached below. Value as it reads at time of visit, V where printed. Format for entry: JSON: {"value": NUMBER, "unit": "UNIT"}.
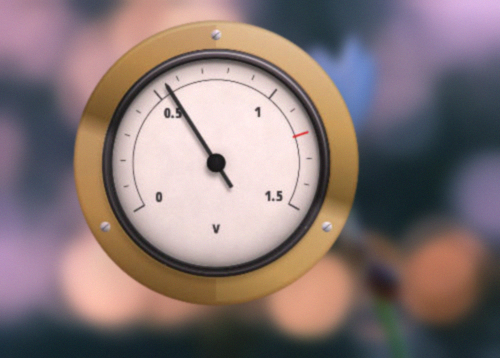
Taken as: {"value": 0.55, "unit": "V"}
